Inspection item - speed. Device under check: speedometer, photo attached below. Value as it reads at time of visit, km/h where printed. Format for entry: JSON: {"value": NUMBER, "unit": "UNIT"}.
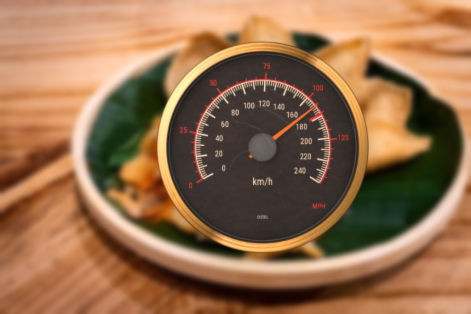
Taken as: {"value": 170, "unit": "km/h"}
